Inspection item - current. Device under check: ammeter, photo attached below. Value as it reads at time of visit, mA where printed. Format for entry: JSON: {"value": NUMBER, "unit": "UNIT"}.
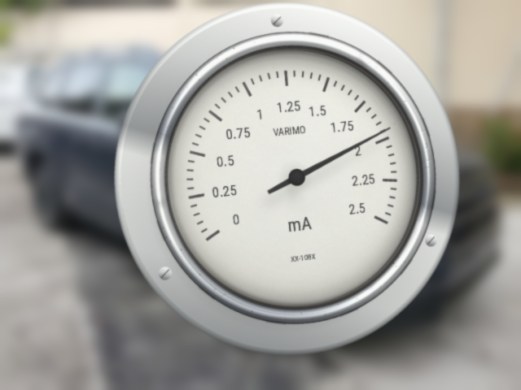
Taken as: {"value": 1.95, "unit": "mA"}
